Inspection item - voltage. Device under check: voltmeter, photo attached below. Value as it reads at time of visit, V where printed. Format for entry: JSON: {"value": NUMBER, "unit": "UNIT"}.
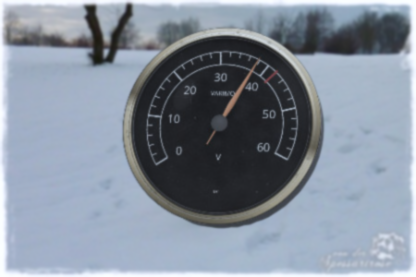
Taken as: {"value": 38, "unit": "V"}
